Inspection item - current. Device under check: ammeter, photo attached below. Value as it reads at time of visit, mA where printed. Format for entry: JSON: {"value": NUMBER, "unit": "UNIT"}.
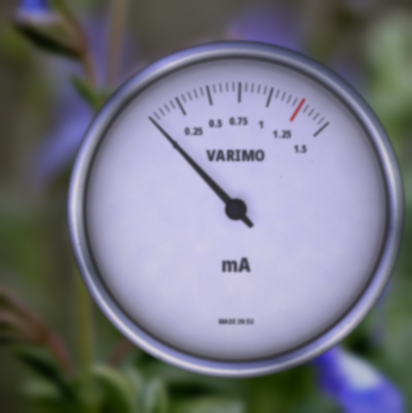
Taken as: {"value": 0, "unit": "mA"}
